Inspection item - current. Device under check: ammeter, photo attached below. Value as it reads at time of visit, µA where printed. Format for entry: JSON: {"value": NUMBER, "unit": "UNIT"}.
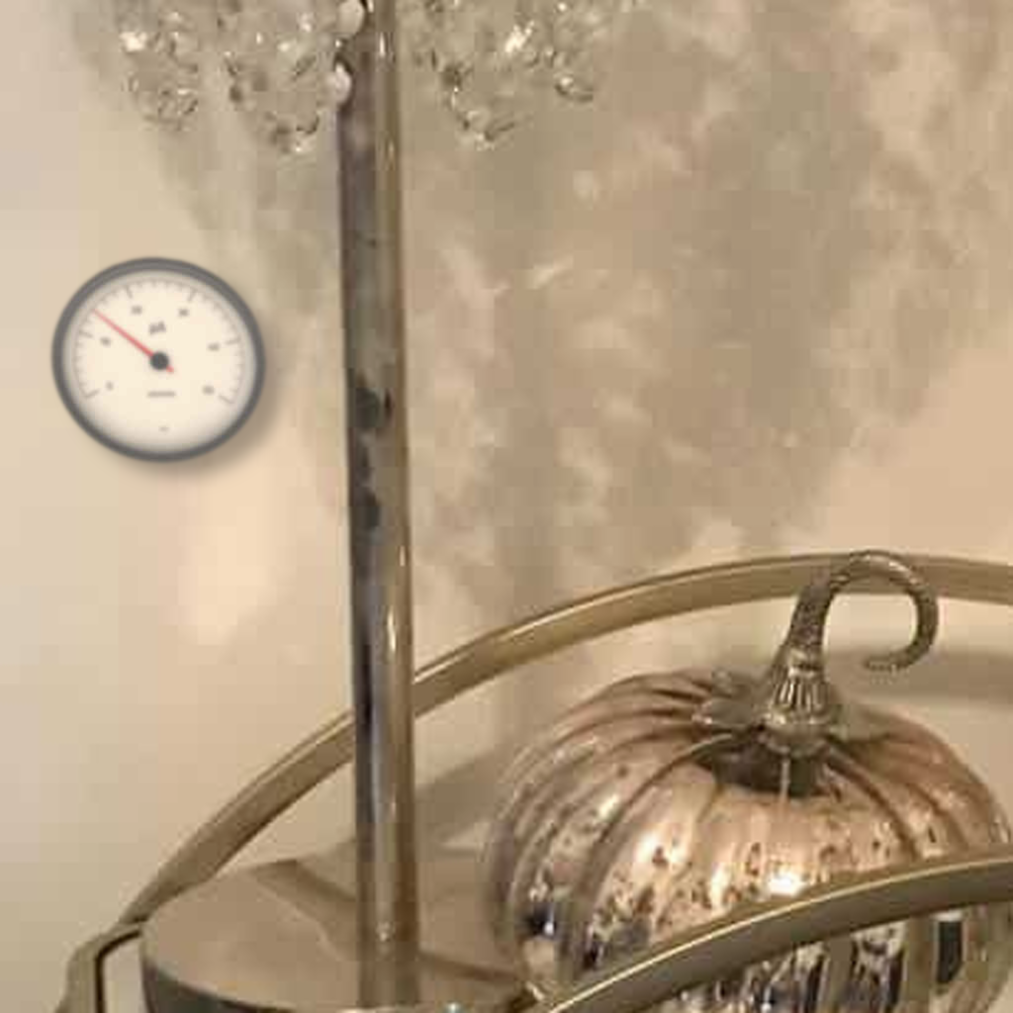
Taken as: {"value": 14, "unit": "µA"}
